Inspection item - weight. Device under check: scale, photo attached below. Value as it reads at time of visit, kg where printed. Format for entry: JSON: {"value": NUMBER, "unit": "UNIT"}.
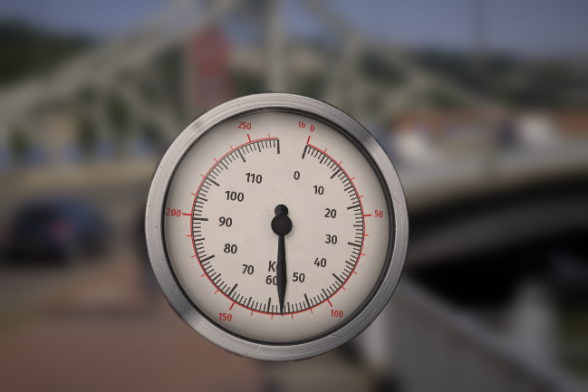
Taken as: {"value": 57, "unit": "kg"}
